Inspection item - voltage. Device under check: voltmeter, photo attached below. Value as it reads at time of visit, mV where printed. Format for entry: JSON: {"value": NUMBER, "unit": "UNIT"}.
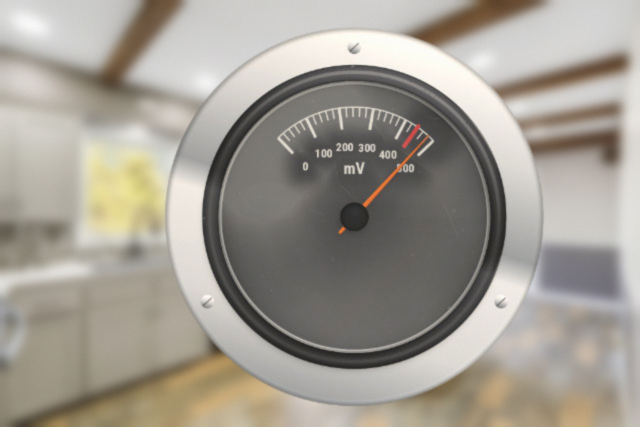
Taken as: {"value": 480, "unit": "mV"}
